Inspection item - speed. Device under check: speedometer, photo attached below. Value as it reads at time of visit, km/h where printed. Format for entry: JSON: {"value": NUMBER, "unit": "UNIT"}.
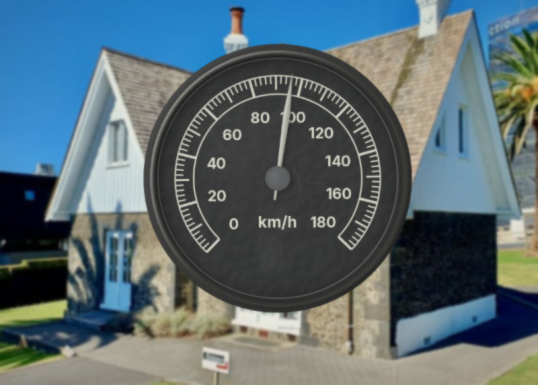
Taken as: {"value": 96, "unit": "km/h"}
